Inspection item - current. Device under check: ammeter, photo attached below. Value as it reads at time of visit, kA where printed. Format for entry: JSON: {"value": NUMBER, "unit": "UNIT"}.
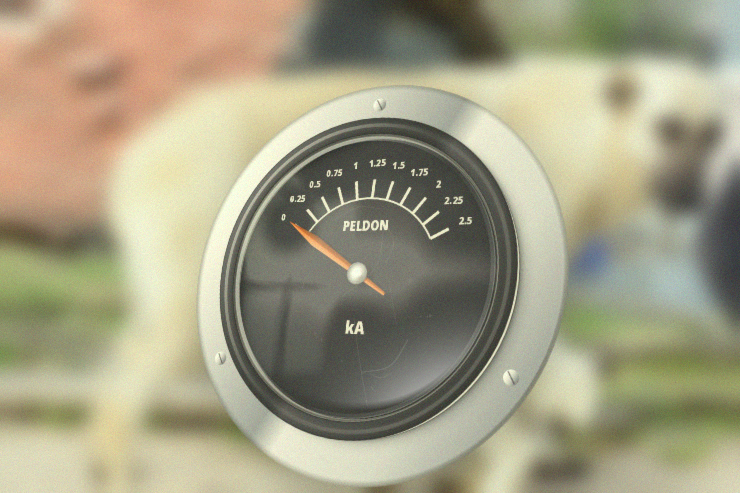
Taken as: {"value": 0, "unit": "kA"}
